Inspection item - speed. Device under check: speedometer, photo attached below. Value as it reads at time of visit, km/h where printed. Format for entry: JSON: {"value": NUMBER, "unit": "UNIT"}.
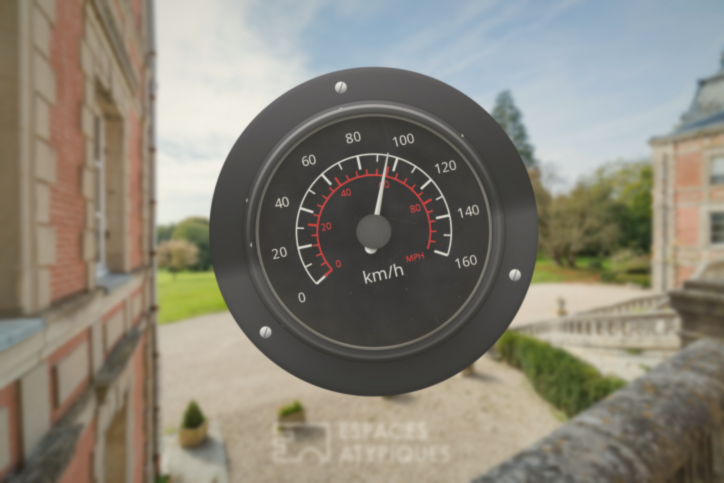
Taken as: {"value": 95, "unit": "km/h"}
